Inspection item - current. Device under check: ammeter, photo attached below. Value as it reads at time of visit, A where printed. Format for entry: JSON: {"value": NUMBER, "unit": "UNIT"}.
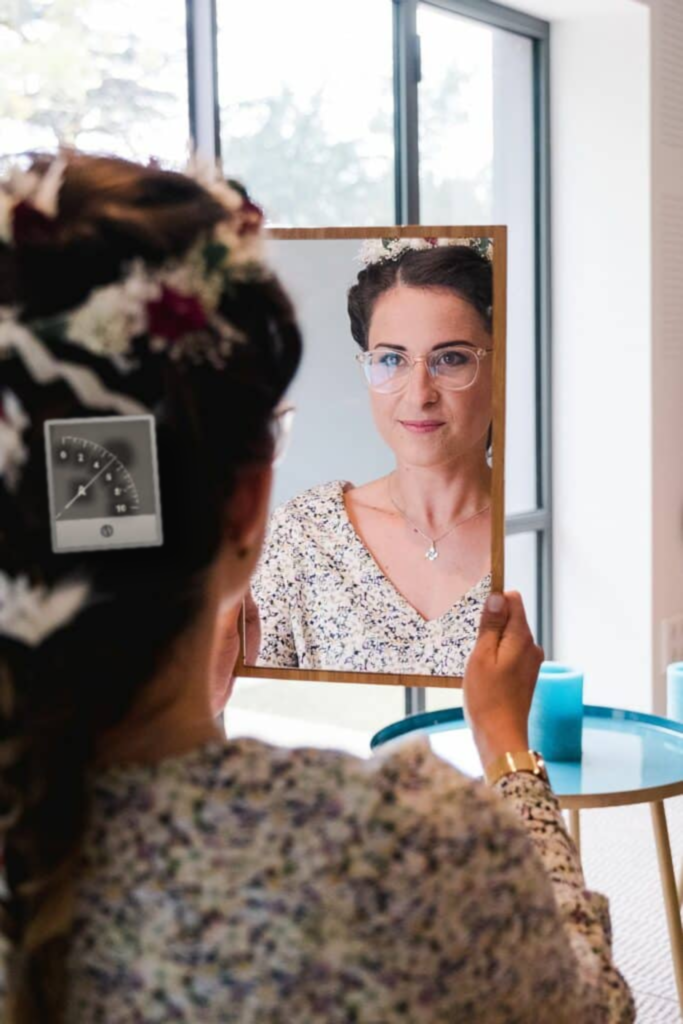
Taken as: {"value": 5, "unit": "A"}
